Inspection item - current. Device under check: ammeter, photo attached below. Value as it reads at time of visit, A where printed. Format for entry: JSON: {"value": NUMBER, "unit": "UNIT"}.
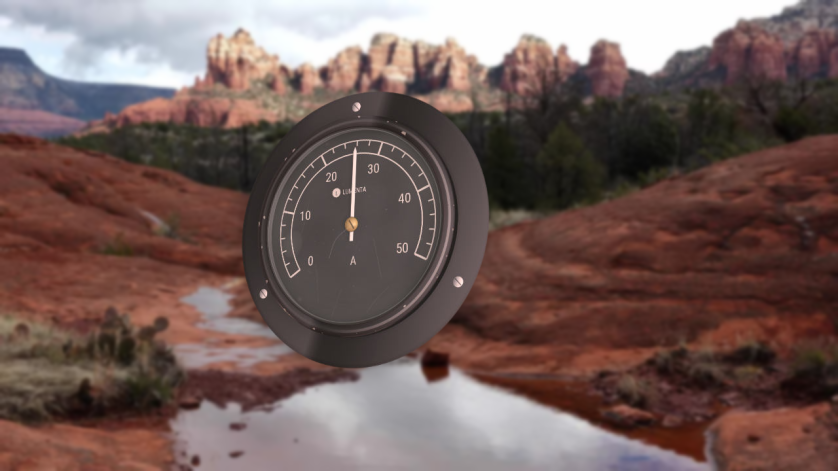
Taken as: {"value": 26, "unit": "A"}
